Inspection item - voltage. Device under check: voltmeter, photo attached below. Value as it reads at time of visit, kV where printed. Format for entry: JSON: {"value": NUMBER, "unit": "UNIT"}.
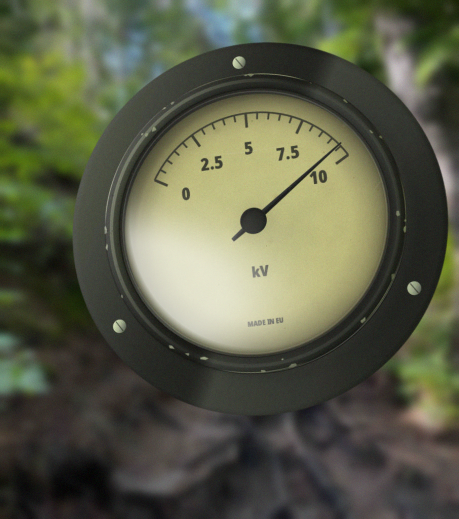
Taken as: {"value": 9.5, "unit": "kV"}
